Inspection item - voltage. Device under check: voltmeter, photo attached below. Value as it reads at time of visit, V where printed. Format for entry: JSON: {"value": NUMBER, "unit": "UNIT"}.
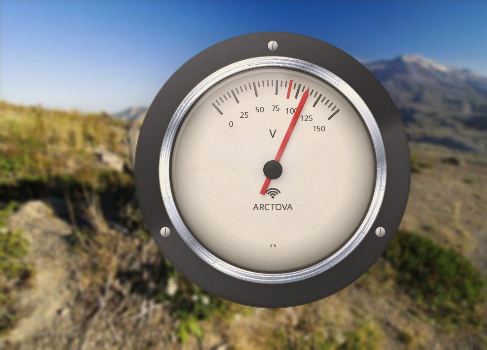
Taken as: {"value": 110, "unit": "V"}
